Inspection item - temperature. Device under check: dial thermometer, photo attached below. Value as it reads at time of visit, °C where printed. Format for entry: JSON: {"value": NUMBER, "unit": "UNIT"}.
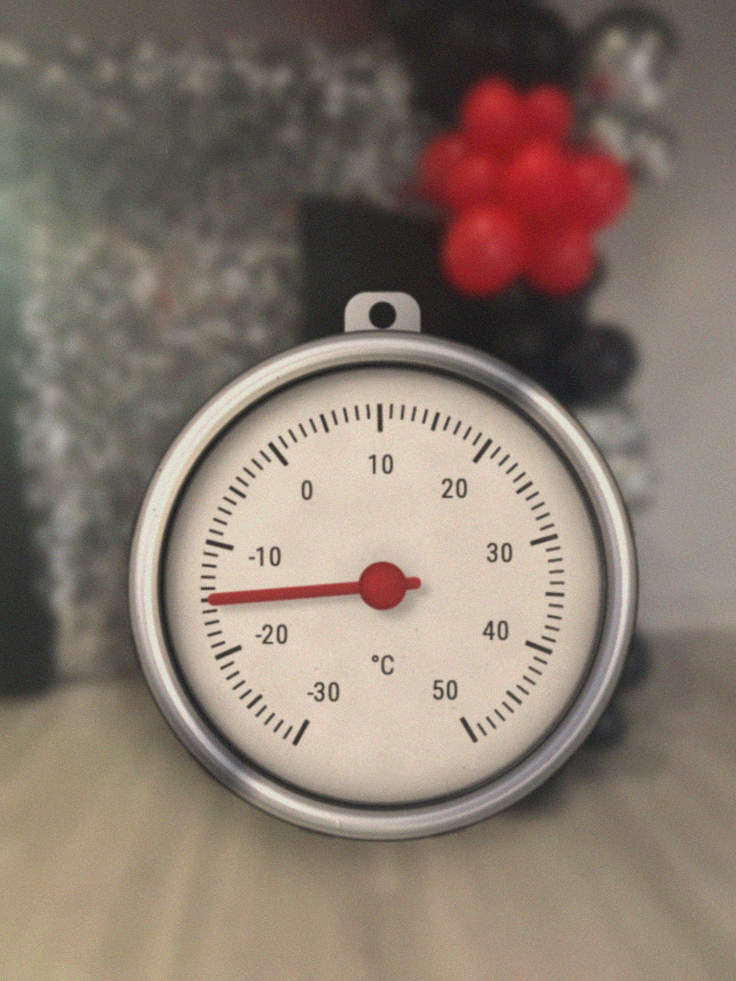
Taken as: {"value": -15, "unit": "°C"}
